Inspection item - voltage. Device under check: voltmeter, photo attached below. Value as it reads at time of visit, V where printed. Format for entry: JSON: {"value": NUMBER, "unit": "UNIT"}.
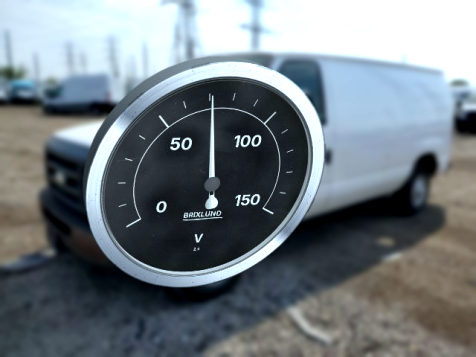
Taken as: {"value": 70, "unit": "V"}
